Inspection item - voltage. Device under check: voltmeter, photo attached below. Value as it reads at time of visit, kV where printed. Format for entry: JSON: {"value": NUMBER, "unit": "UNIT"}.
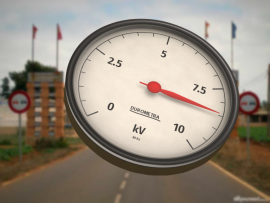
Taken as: {"value": 8.5, "unit": "kV"}
